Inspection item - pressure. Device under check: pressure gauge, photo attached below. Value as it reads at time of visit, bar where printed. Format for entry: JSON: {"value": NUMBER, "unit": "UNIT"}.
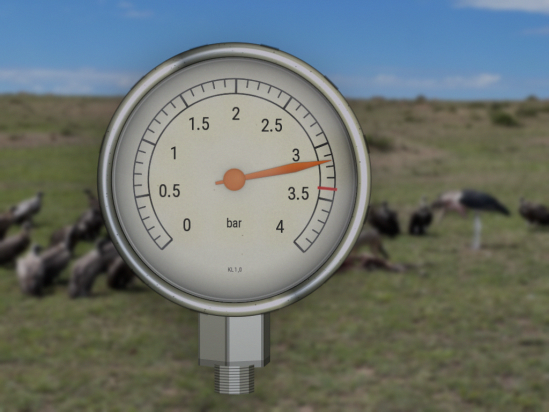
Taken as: {"value": 3.15, "unit": "bar"}
